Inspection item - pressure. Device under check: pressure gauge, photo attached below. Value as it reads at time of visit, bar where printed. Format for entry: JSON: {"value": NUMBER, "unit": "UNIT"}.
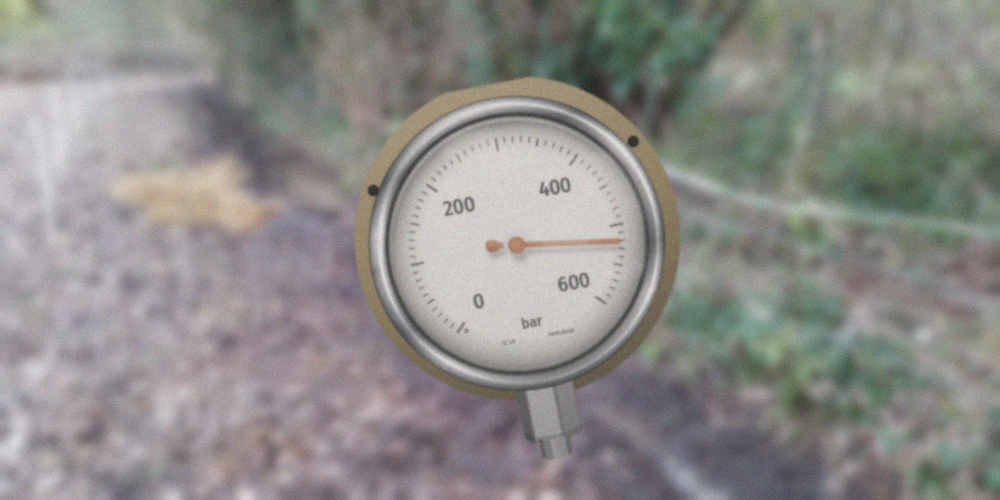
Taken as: {"value": 520, "unit": "bar"}
